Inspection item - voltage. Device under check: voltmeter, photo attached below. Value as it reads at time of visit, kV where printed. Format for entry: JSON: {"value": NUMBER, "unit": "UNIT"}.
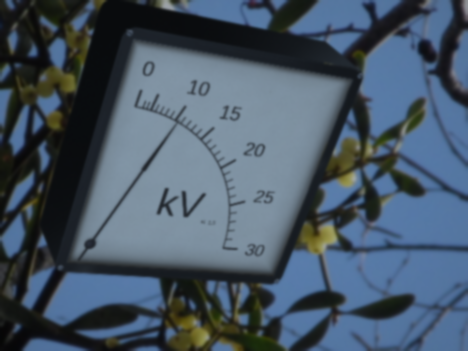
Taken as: {"value": 10, "unit": "kV"}
